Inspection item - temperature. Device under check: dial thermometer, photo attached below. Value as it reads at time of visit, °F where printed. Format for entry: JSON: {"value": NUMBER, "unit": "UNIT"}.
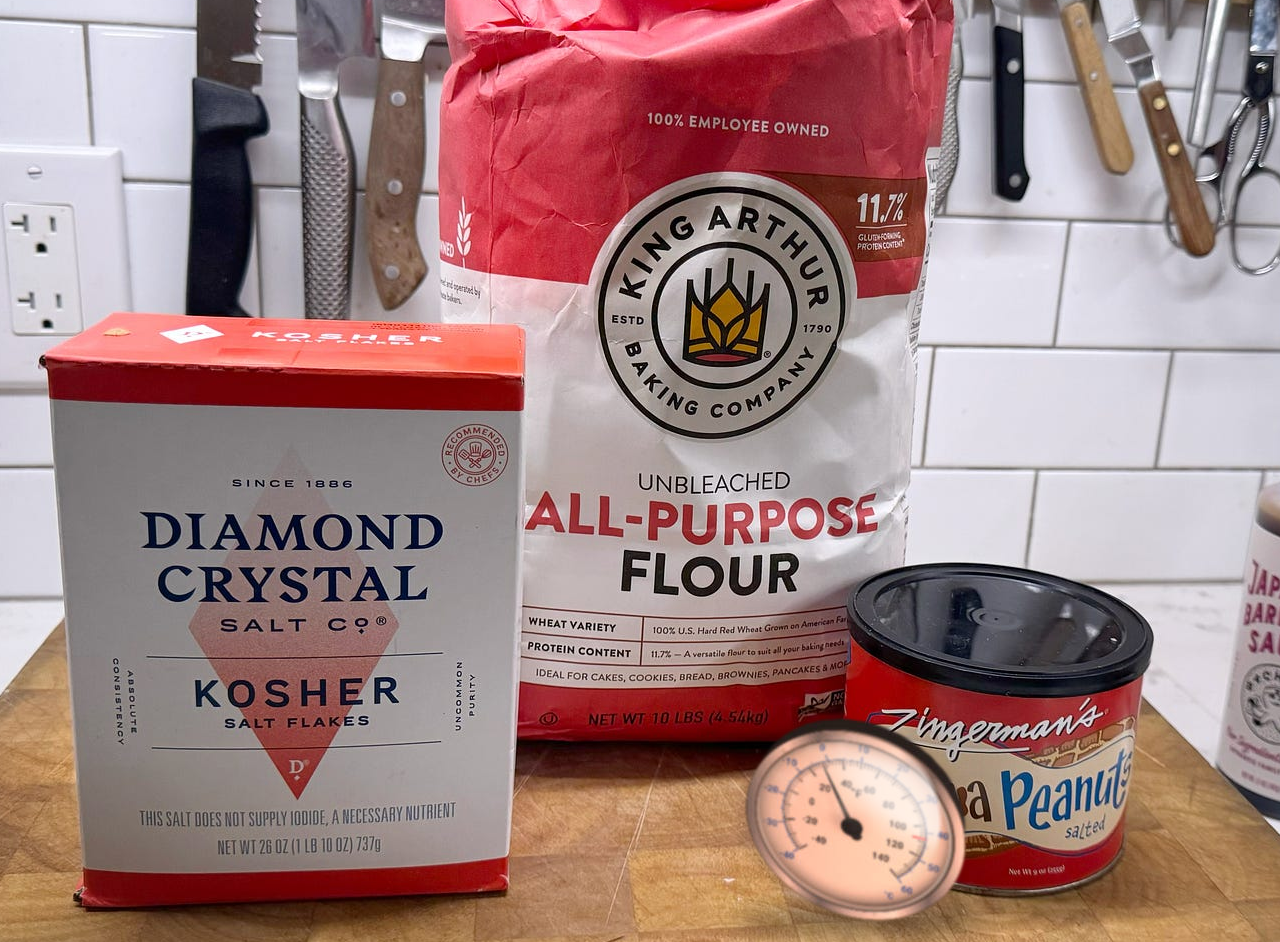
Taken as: {"value": 30, "unit": "°F"}
